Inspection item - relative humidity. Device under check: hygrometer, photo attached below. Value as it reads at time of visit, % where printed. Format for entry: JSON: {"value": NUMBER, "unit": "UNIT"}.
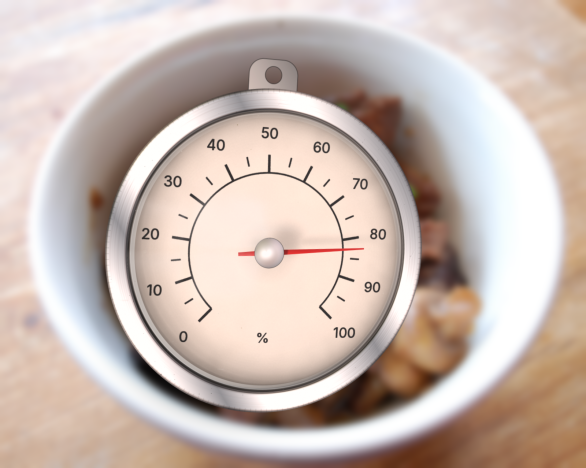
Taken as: {"value": 82.5, "unit": "%"}
